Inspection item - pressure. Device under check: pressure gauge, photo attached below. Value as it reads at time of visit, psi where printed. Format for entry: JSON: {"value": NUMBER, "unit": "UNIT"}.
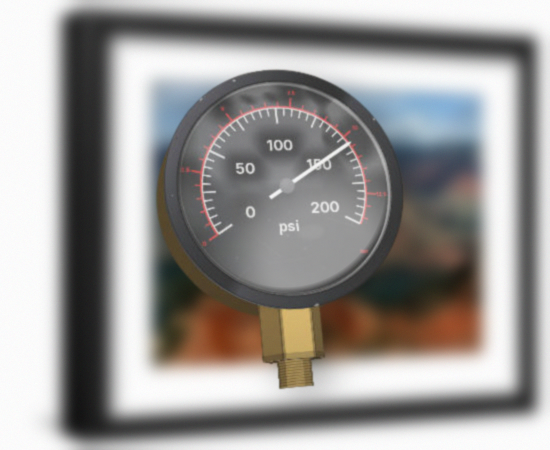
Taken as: {"value": 150, "unit": "psi"}
